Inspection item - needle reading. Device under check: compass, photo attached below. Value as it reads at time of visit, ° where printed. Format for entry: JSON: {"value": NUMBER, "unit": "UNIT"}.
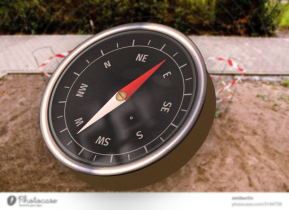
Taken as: {"value": 75, "unit": "°"}
